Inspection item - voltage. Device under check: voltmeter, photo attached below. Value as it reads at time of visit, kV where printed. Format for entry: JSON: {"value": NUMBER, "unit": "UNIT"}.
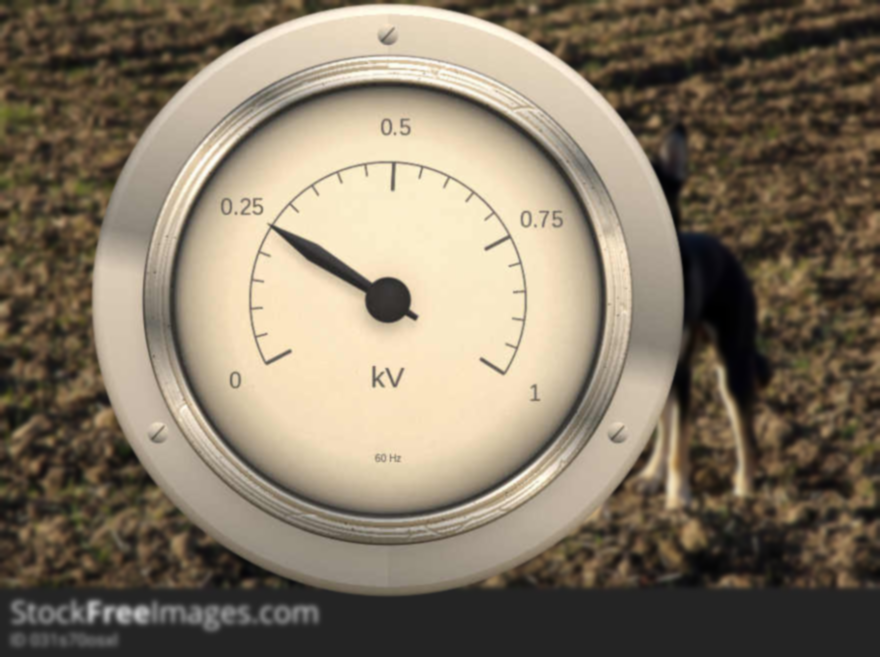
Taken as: {"value": 0.25, "unit": "kV"}
